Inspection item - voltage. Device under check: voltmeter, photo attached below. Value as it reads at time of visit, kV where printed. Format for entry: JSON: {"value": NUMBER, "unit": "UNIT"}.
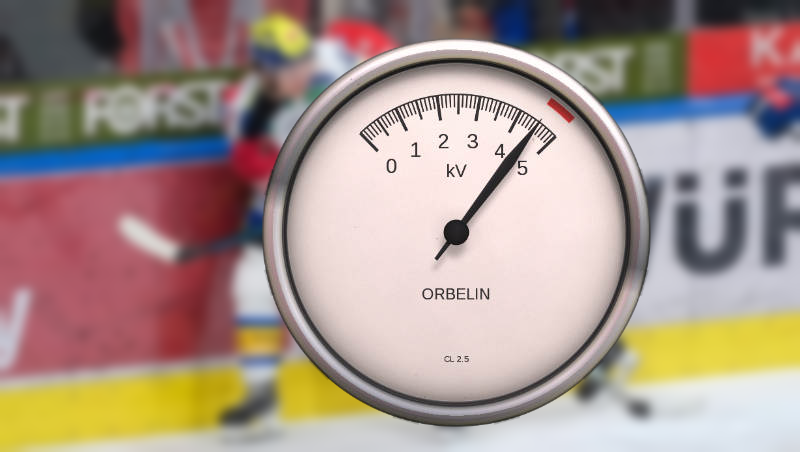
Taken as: {"value": 4.5, "unit": "kV"}
